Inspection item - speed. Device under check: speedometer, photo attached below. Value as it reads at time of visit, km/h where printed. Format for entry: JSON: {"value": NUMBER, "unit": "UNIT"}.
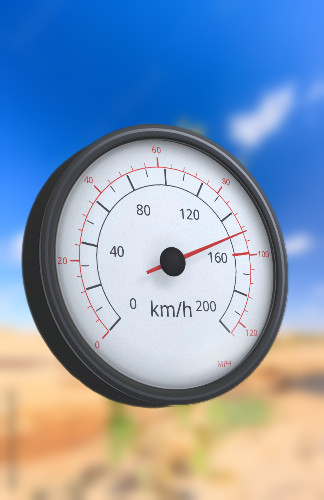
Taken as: {"value": 150, "unit": "km/h"}
